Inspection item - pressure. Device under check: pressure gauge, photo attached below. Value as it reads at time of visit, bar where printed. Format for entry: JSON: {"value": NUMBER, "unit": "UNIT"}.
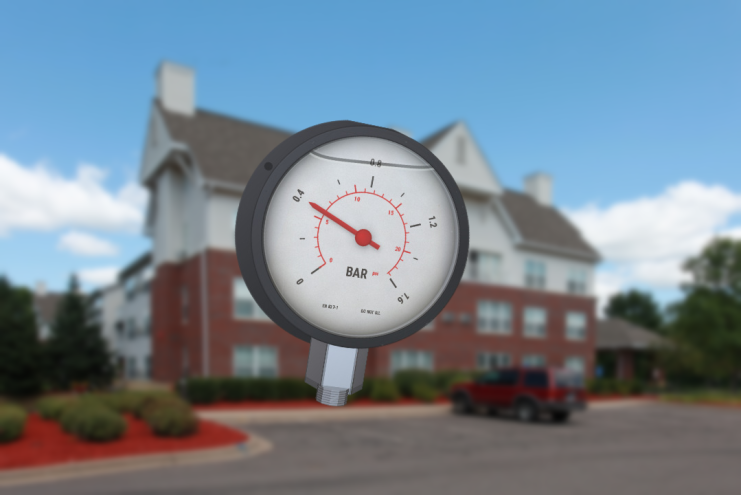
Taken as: {"value": 0.4, "unit": "bar"}
